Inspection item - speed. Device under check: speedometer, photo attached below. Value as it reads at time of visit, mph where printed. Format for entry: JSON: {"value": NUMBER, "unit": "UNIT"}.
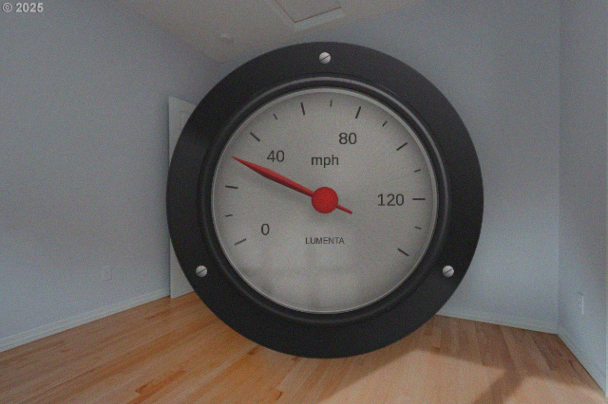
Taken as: {"value": 30, "unit": "mph"}
